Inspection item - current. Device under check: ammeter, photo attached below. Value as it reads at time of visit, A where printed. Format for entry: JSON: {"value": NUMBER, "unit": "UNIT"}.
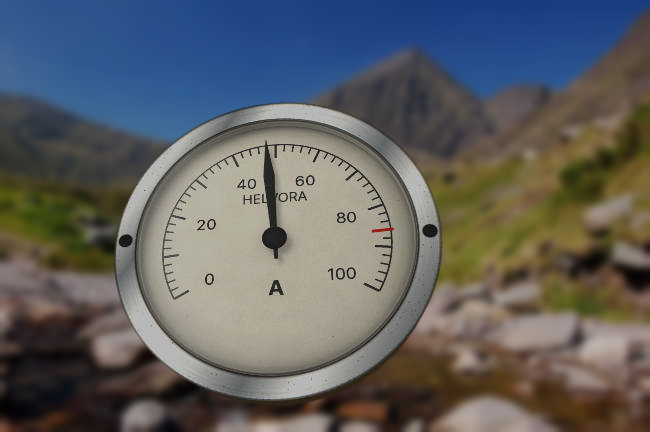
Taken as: {"value": 48, "unit": "A"}
